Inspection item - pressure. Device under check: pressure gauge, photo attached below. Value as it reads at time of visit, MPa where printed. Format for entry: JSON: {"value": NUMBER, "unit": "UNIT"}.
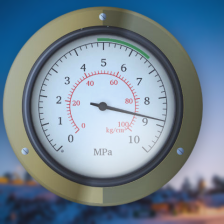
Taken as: {"value": 8.8, "unit": "MPa"}
